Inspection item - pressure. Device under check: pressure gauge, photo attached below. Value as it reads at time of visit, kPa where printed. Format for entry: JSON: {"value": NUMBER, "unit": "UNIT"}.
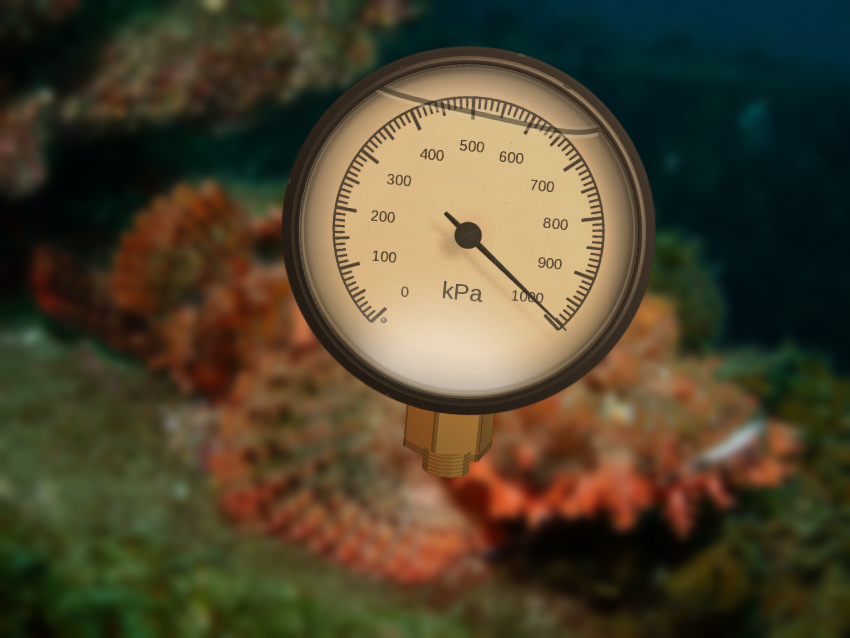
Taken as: {"value": 990, "unit": "kPa"}
